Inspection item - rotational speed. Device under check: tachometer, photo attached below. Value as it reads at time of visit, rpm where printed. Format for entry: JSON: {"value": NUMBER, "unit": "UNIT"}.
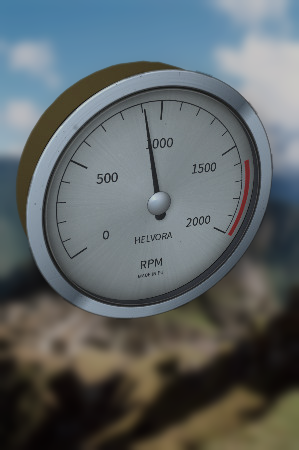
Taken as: {"value": 900, "unit": "rpm"}
